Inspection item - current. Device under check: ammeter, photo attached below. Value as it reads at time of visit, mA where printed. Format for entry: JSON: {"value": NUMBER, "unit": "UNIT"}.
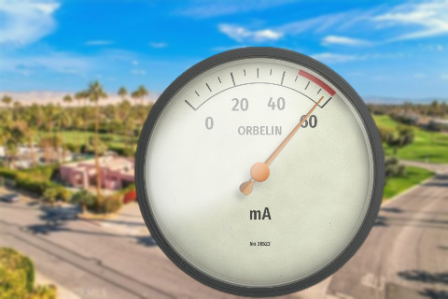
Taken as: {"value": 57.5, "unit": "mA"}
